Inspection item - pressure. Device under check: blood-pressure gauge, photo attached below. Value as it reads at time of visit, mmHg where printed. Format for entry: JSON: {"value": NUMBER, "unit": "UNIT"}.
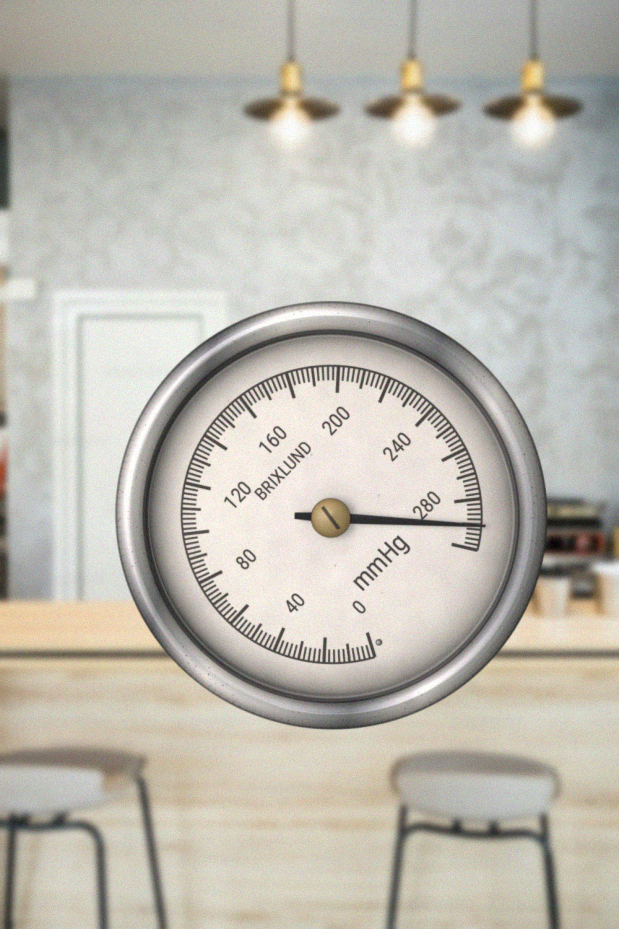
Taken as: {"value": 290, "unit": "mmHg"}
